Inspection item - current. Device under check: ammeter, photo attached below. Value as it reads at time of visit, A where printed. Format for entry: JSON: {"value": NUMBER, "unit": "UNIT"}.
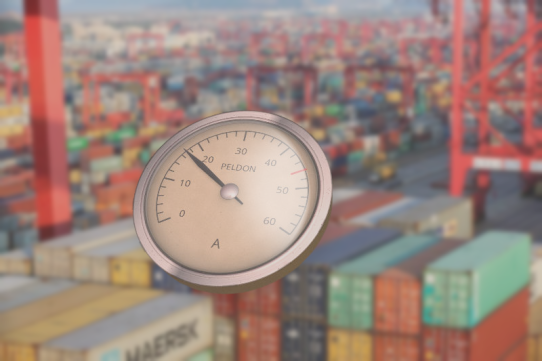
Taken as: {"value": 17, "unit": "A"}
